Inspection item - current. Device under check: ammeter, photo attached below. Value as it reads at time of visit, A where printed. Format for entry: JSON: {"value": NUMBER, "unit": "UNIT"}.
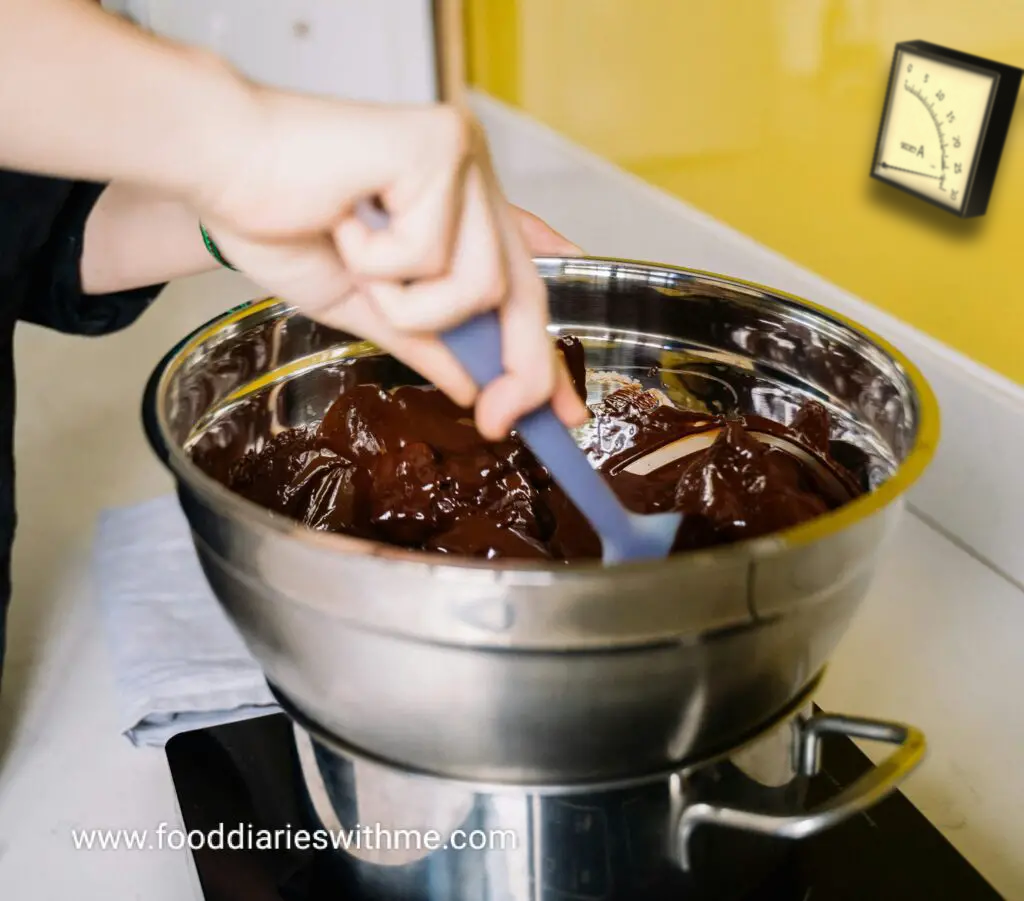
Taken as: {"value": 27.5, "unit": "A"}
